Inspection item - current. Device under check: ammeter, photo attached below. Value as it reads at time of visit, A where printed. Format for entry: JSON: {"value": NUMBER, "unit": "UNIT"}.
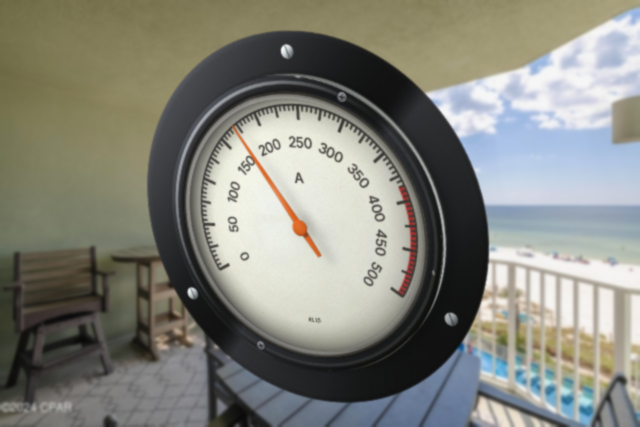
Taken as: {"value": 175, "unit": "A"}
